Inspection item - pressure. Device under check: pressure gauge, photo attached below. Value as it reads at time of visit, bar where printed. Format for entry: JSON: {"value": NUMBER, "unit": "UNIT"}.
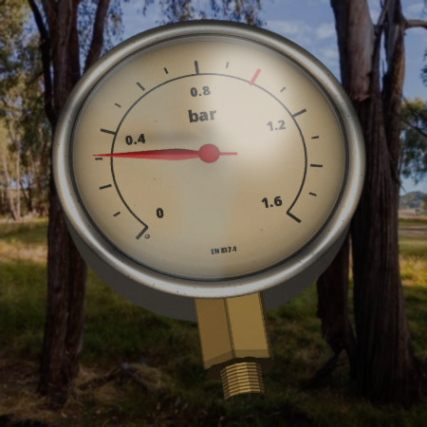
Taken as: {"value": 0.3, "unit": "bar"}
